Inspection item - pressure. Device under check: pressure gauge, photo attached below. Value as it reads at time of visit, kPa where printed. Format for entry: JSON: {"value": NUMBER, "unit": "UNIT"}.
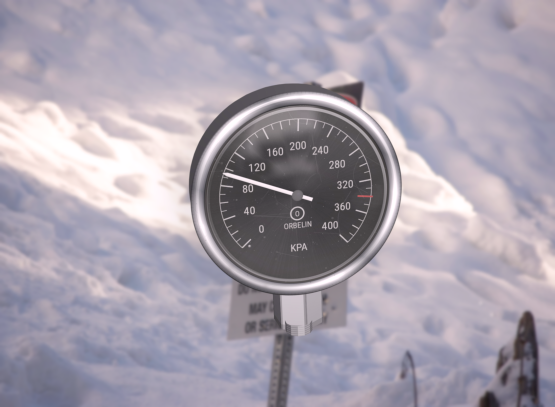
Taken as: {"value": 95, "unit": "kPa"}
